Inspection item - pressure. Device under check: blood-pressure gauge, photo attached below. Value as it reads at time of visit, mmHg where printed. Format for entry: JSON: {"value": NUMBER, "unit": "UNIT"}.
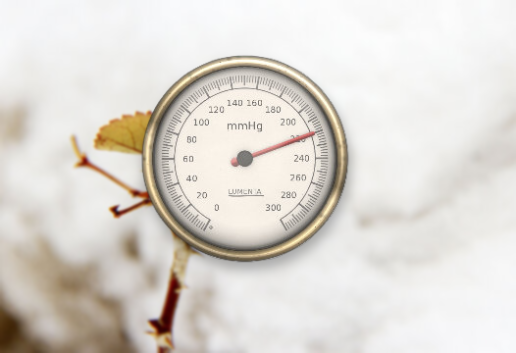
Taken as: {"value": 220, "unit": "mmHg"}
